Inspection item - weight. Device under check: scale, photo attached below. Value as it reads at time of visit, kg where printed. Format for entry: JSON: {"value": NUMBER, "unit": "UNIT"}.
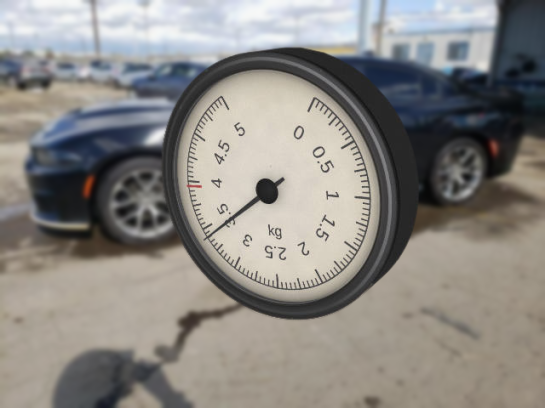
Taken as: {"value": 3.4, "unit": "kg"}
